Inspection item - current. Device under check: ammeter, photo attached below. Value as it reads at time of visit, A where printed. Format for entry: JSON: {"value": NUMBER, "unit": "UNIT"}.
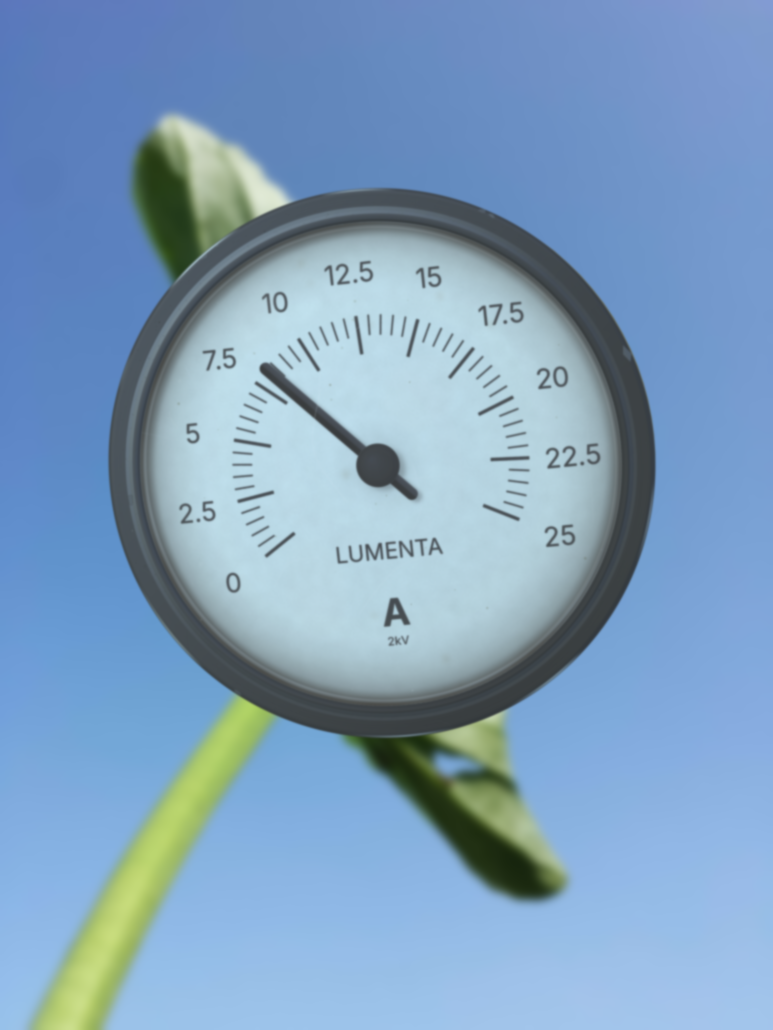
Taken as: {"value": 8.25, "unit": "A"}
